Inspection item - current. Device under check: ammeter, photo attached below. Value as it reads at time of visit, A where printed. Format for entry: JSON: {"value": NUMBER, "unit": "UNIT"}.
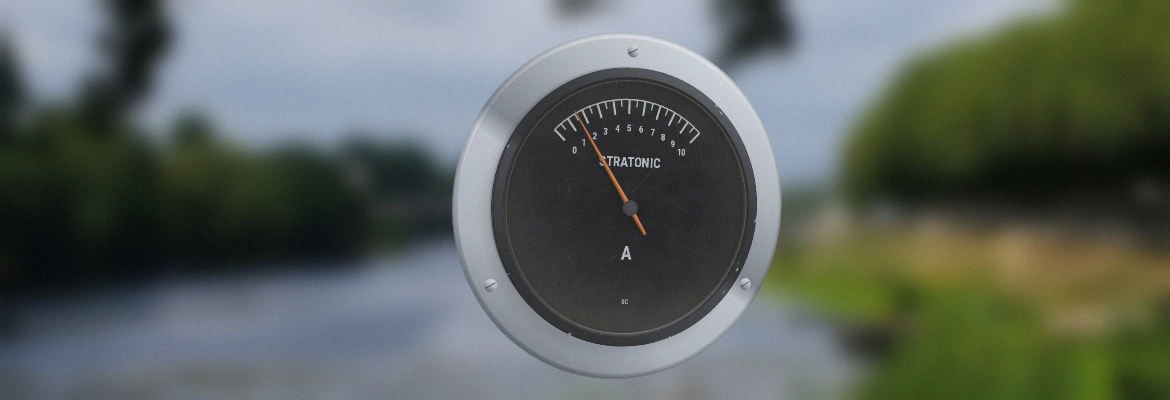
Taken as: {"value": 1.5, "unit": "A"}
